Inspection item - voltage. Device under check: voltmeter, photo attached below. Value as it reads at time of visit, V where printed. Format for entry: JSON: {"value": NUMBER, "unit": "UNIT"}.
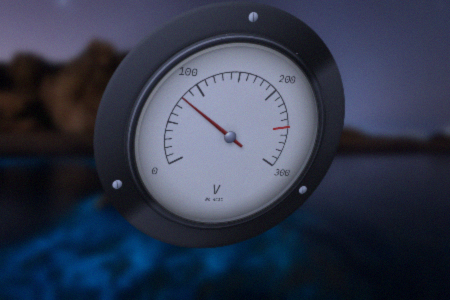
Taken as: {"value": 80, "unit": "V"}
